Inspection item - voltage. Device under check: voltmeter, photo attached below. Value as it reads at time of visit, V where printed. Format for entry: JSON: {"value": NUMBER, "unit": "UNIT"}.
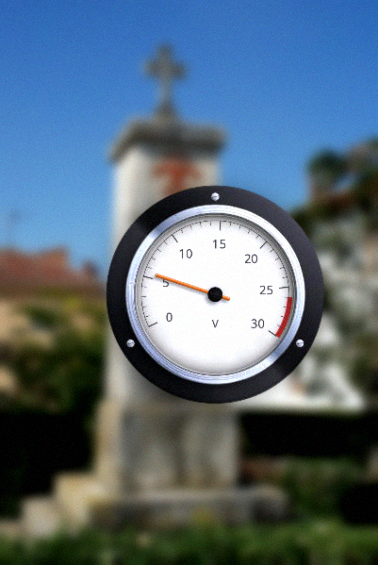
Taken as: {"value": 5.5, "unit": "V"}
